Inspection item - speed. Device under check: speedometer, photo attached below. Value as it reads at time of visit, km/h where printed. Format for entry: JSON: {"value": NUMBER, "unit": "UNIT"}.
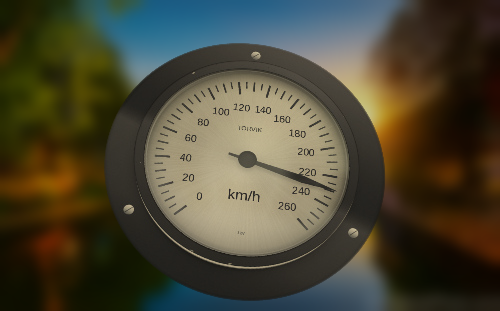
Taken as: {"value": 230, "unit": "km/h"}
